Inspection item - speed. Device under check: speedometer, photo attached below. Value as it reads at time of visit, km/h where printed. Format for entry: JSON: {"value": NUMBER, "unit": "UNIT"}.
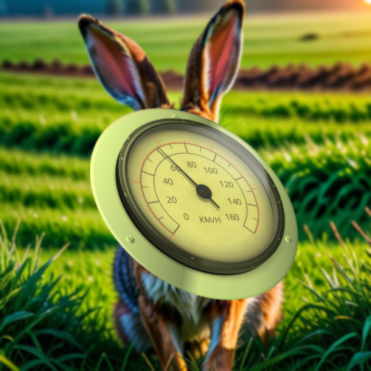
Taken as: {"value": 60, "unit": "km/h"}
